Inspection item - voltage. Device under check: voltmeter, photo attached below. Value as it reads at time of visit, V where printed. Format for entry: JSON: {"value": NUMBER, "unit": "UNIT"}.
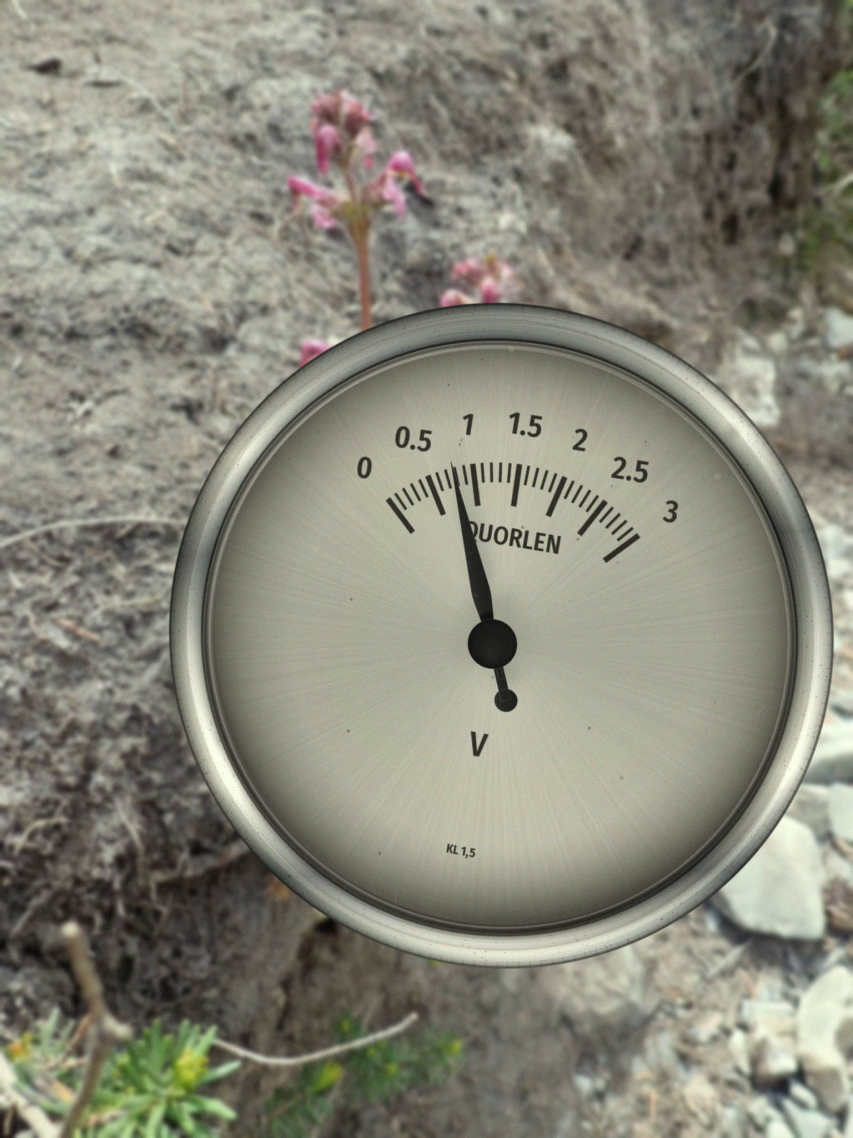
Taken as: {"value": 0.8, "unit": "V"}
